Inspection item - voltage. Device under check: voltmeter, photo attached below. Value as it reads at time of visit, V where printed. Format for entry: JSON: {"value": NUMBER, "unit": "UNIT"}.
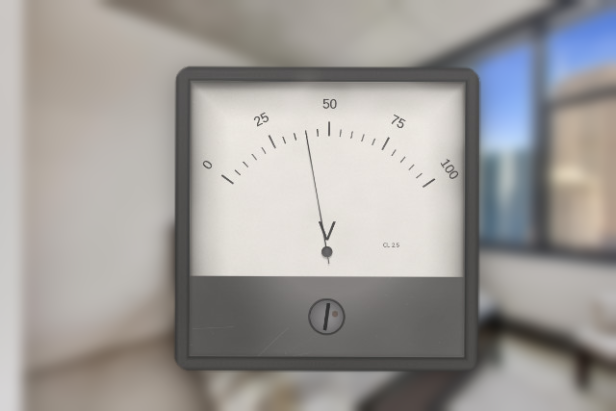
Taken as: {"value": 40, "unit": "V"}
